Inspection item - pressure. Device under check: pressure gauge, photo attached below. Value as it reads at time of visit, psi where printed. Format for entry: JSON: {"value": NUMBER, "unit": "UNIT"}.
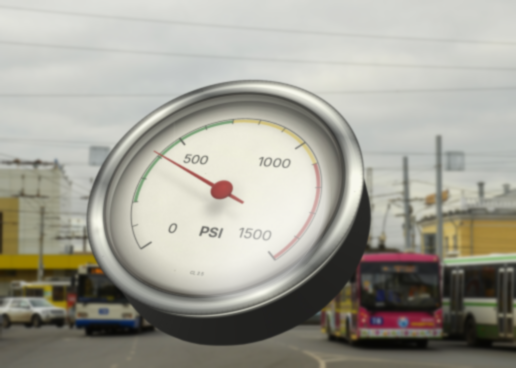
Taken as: {"value": 400, "unit": "psi"}
